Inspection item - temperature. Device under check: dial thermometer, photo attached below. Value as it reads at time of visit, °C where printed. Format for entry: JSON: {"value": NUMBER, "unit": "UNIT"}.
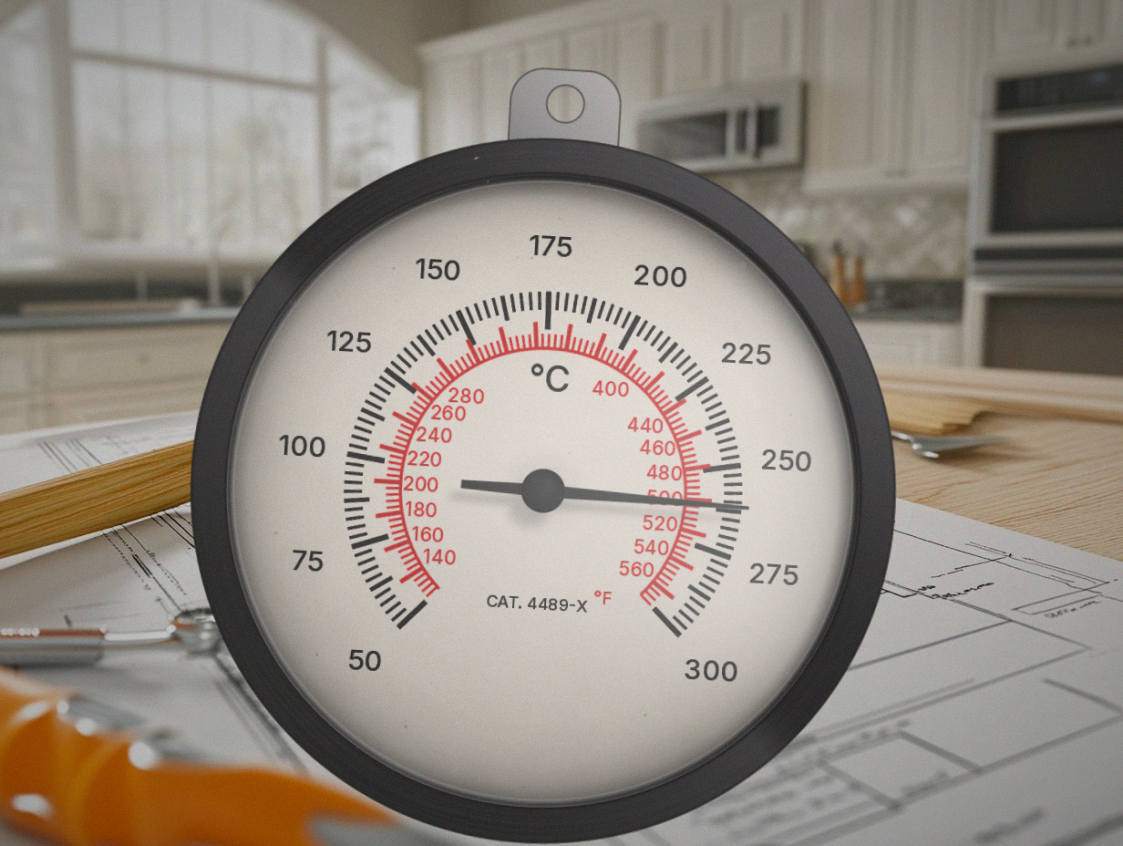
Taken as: {"value": 261.25, "unit": "°C"}
